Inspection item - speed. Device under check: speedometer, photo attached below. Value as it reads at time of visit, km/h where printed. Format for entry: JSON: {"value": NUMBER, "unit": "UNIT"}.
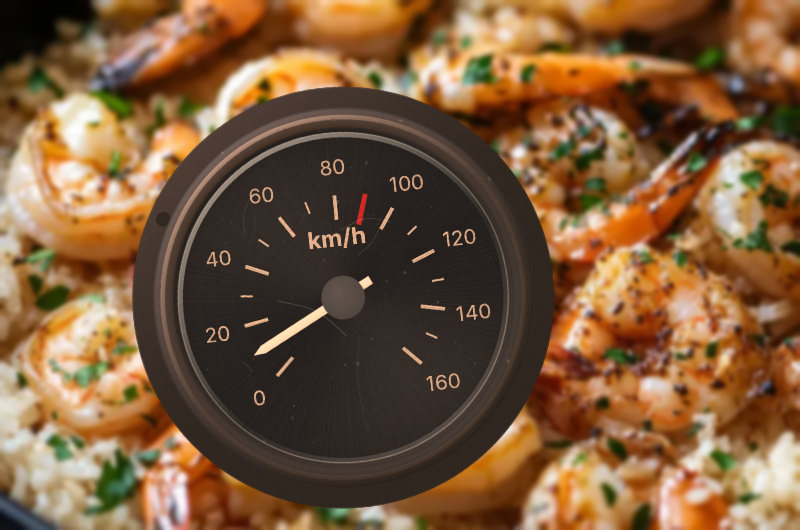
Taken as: {"value": 10, "unit": "km/h"}
